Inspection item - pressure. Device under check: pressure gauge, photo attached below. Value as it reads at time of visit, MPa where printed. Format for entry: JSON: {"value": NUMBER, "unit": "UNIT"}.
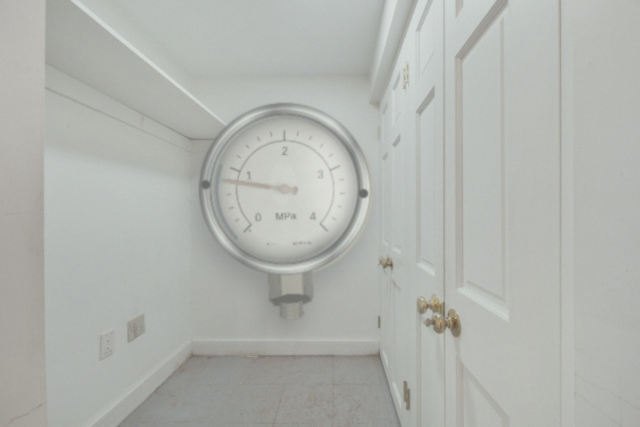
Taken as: {"value": 0.8, "unit": "MPa"}
